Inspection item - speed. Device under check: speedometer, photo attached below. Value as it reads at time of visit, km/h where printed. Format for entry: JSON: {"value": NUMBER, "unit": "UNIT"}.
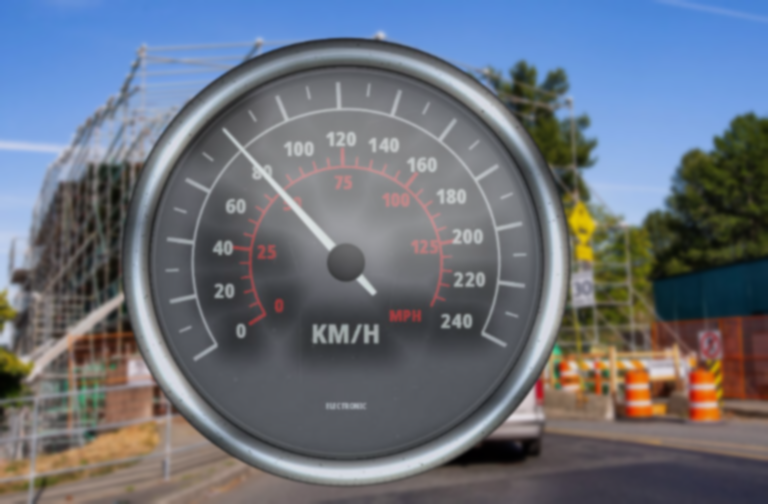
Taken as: {"value": 80, "unit": "km/h"}
